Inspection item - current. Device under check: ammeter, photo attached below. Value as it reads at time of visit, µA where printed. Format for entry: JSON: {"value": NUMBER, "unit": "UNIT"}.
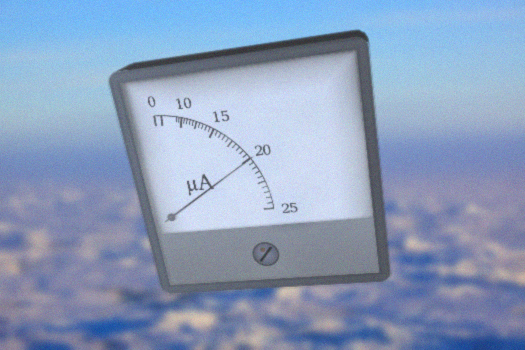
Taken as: {"value": 20, "unit": "µA"}
